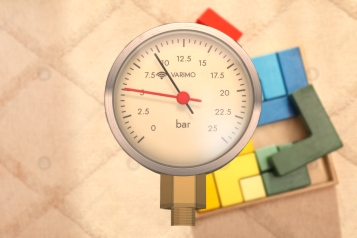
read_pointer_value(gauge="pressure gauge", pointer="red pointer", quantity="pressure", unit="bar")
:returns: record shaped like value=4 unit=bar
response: value=5 unit=bar
